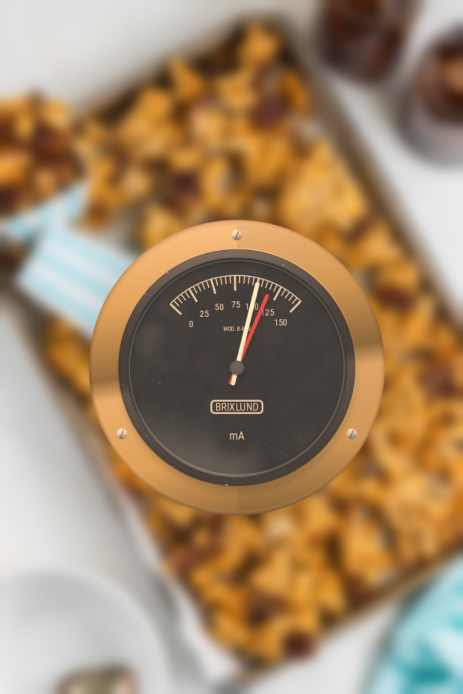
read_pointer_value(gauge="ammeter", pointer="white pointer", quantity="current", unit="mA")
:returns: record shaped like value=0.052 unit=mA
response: value=100 unit=mA
